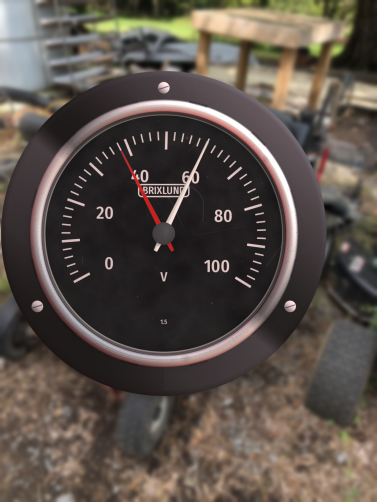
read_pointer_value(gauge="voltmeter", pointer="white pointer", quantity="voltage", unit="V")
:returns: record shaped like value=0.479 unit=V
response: value=60 unit=V
